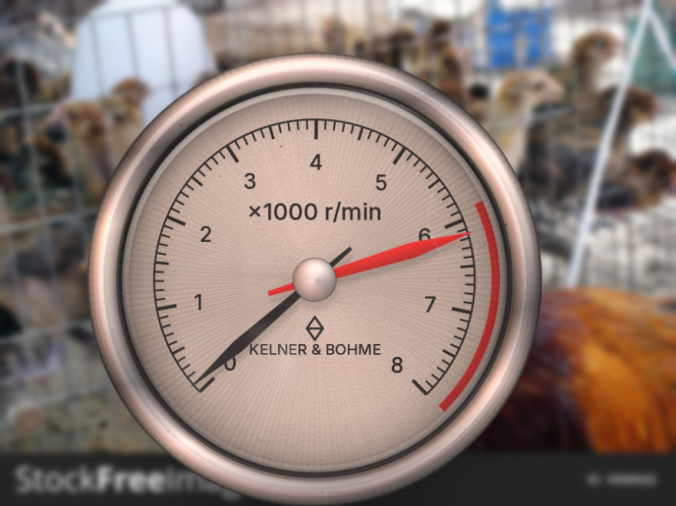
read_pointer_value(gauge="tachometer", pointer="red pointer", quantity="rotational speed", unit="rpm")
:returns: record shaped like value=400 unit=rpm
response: value=6150 unit=rpm
